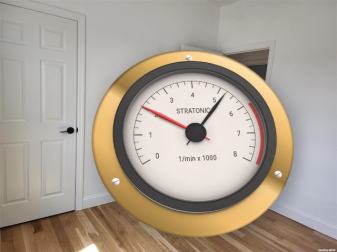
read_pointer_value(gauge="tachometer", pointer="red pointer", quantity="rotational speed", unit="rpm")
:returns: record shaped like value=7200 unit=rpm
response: value=2000 unit=rpm
